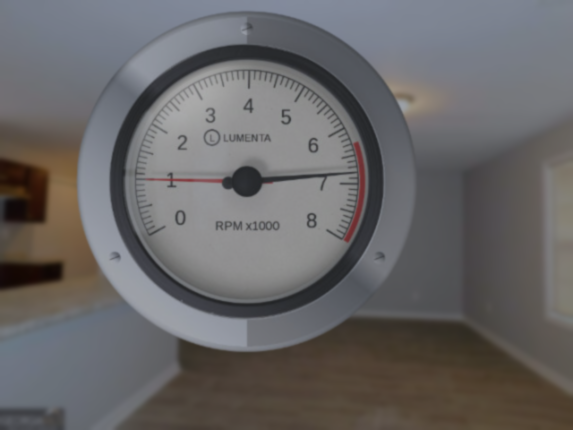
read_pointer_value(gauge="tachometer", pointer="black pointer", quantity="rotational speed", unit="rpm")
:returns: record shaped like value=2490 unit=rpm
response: value=6800 unit=rpm
